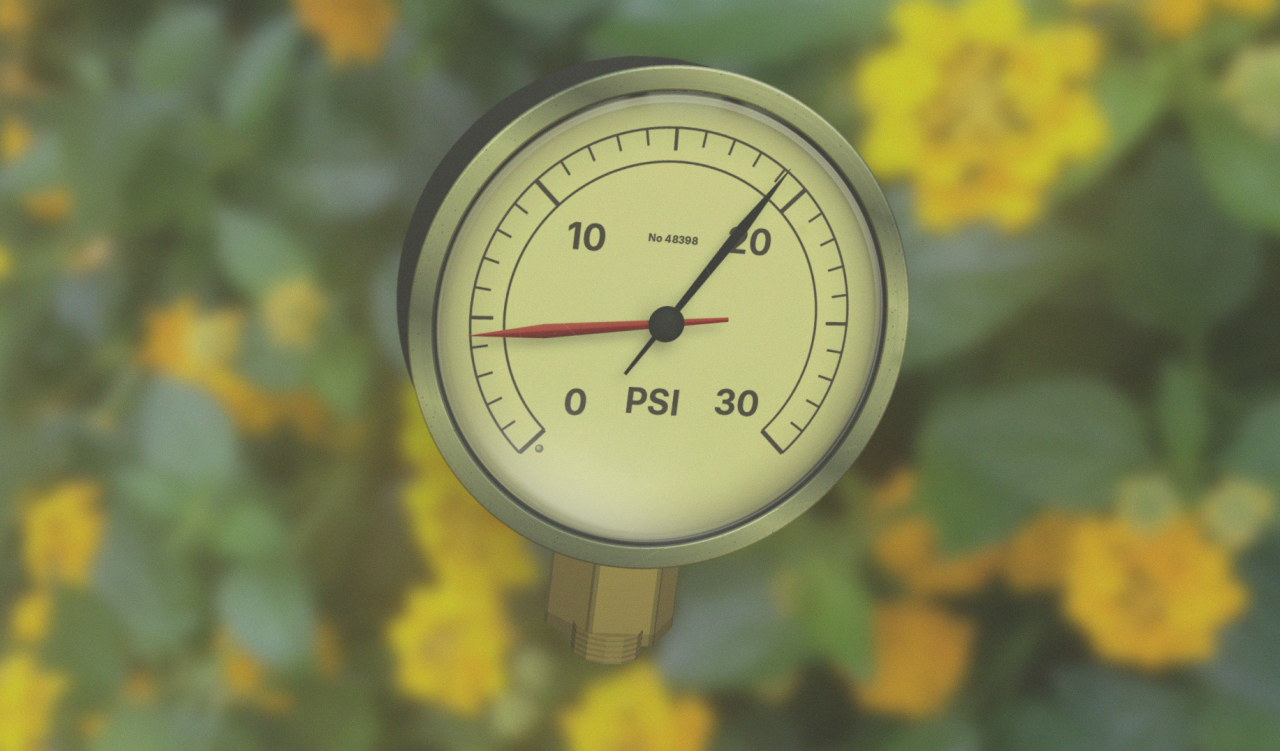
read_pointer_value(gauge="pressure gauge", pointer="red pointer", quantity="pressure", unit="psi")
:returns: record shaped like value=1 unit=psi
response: value=4.5 unit=psi
